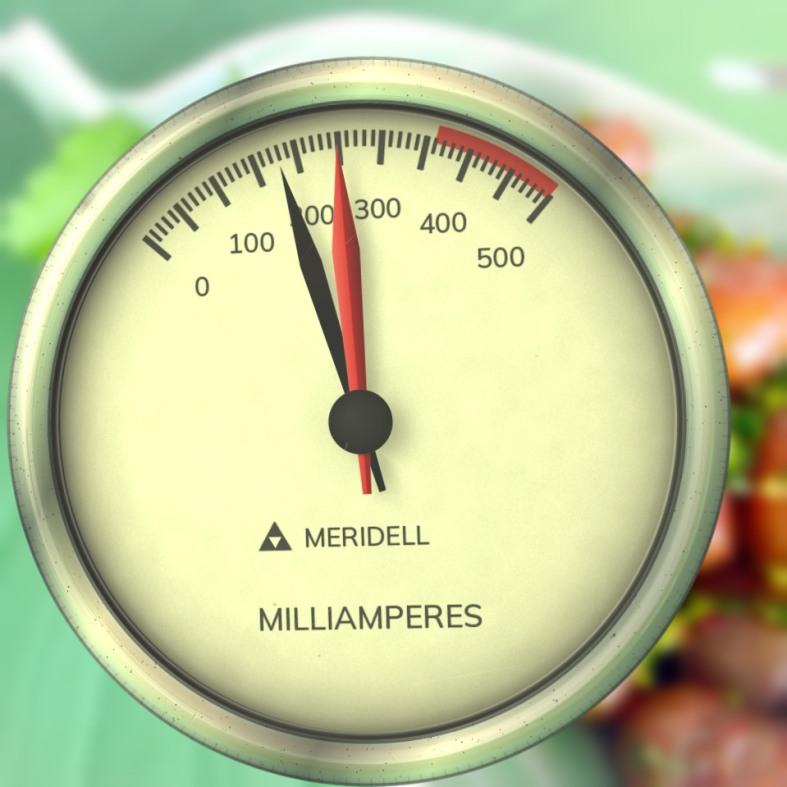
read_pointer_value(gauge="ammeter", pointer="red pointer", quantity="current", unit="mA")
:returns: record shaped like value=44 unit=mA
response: value=250 unit=mA
